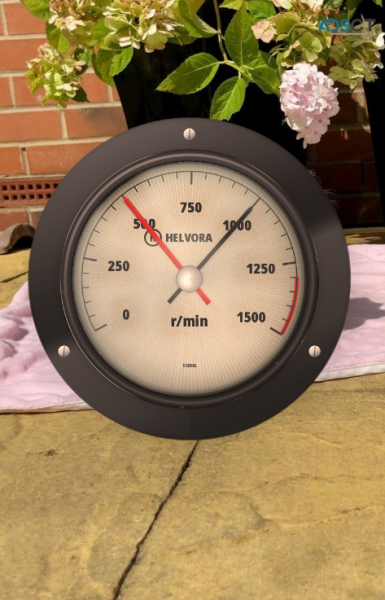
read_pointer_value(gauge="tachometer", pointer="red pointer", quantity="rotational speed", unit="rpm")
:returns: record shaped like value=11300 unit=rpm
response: value=500 unit=rpm
